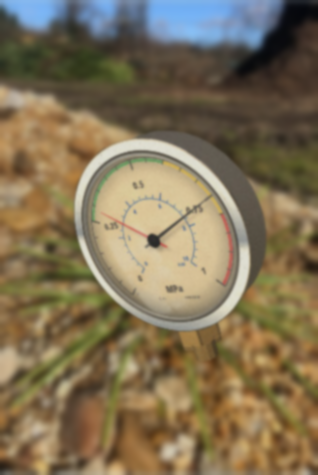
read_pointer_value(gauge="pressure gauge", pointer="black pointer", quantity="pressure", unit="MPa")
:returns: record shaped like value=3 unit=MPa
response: value=0.75 unit=MPa
